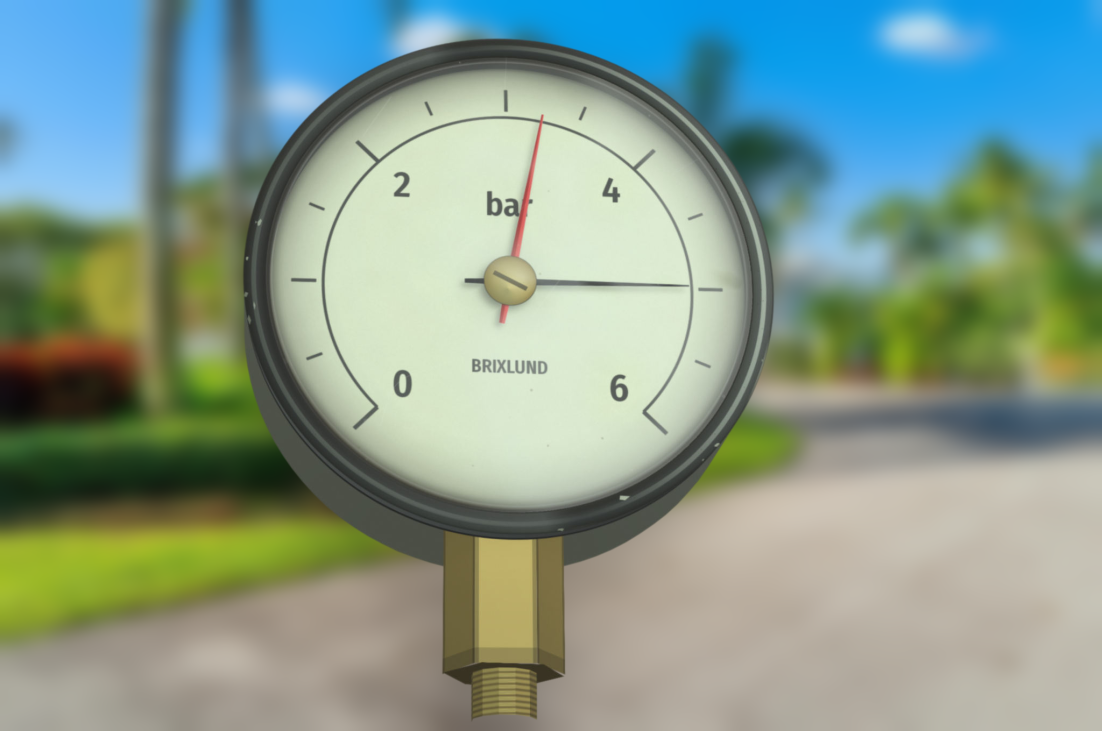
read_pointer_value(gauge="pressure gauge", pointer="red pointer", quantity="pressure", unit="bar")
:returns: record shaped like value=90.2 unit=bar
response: value=3.25 unit=bar
